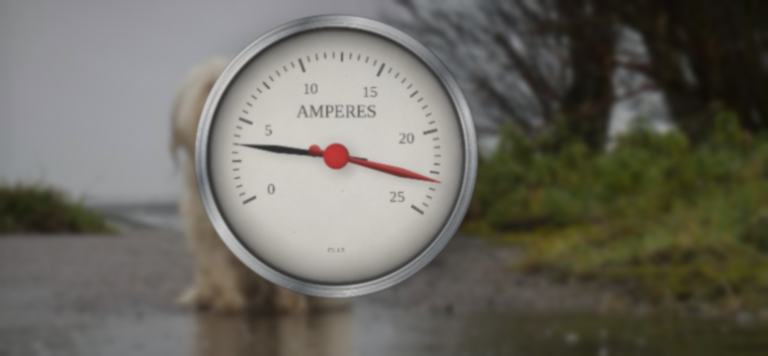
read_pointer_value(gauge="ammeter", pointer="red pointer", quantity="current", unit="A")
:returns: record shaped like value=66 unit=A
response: value=23 unit=A
